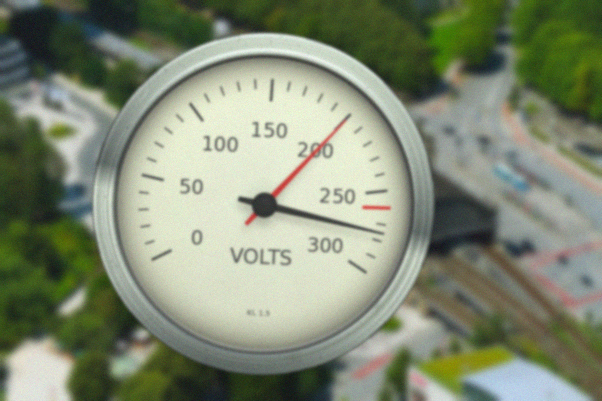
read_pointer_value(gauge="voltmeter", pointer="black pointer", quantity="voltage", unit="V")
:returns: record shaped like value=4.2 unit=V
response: value=275 unit=V
